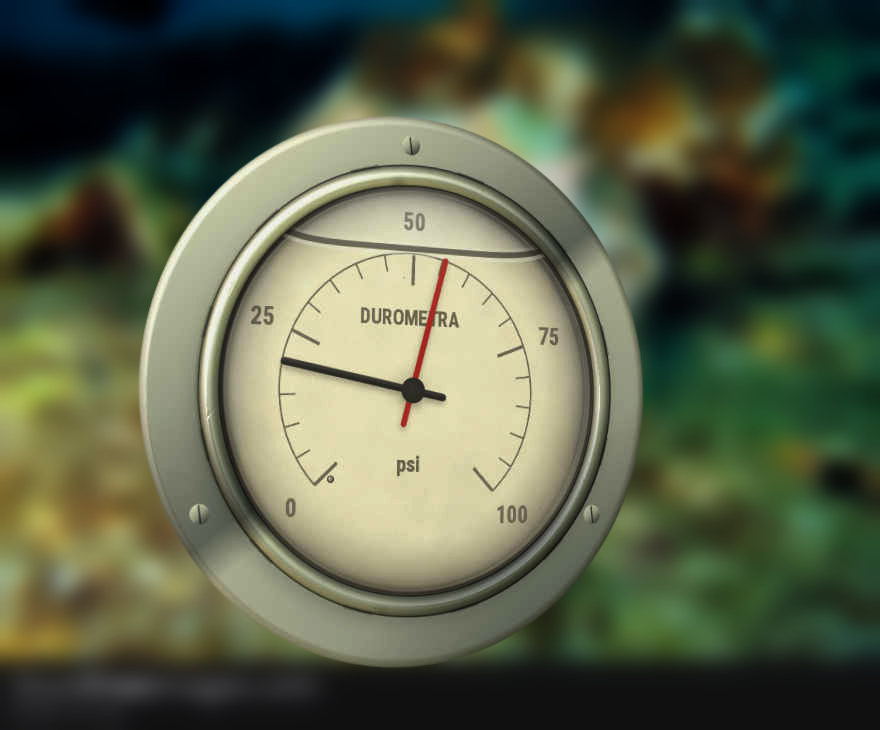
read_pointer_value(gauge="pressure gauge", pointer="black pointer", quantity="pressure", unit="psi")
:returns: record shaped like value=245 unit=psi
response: value=20 unit=psi
